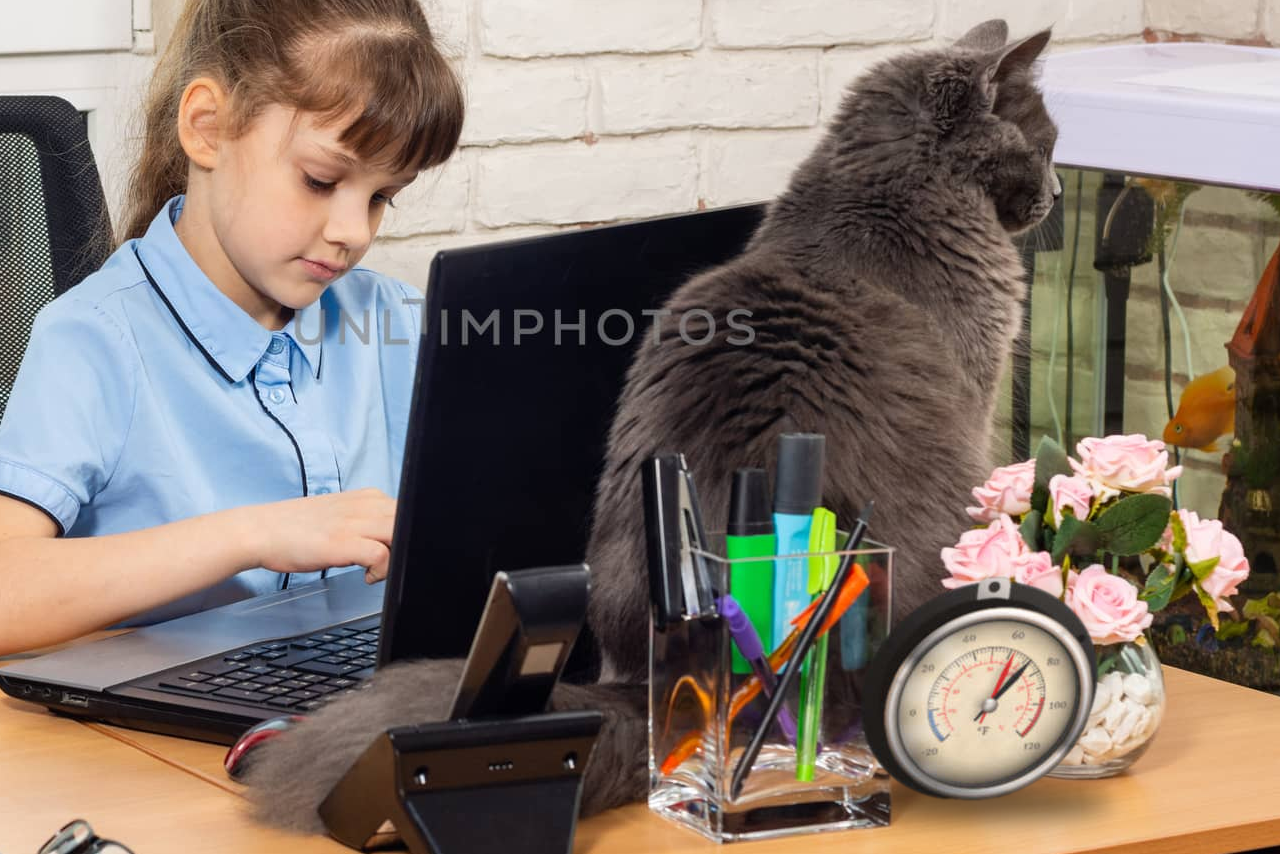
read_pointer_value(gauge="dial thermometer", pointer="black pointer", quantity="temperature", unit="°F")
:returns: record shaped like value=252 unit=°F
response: value=70 unit=°F
